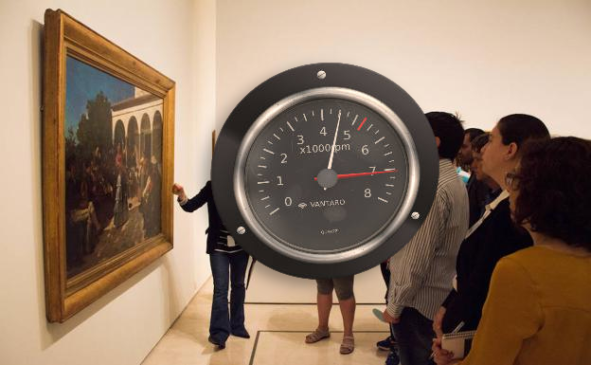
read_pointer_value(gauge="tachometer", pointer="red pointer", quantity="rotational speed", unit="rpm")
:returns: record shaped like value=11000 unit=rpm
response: value=7000 unit=rpm
